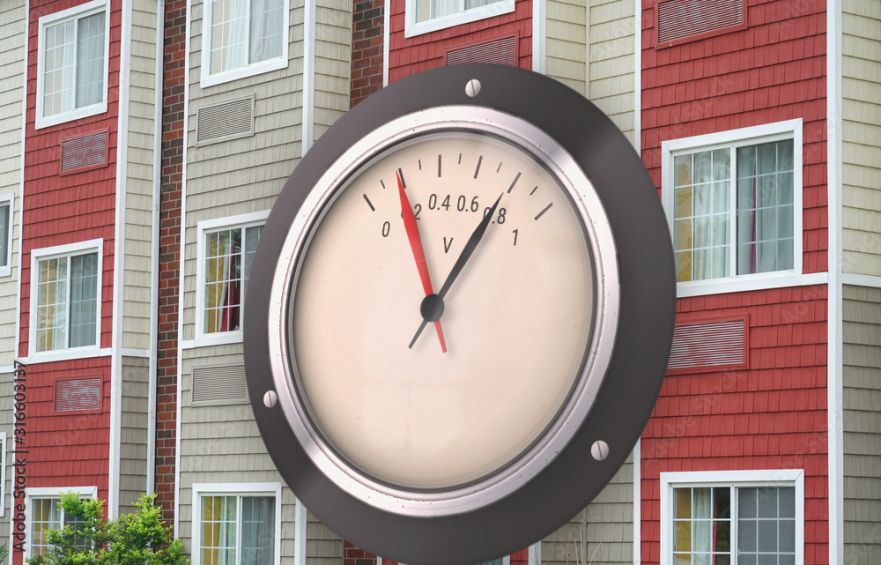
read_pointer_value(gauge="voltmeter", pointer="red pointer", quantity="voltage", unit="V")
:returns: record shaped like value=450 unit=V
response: value=0.2 unit=V
